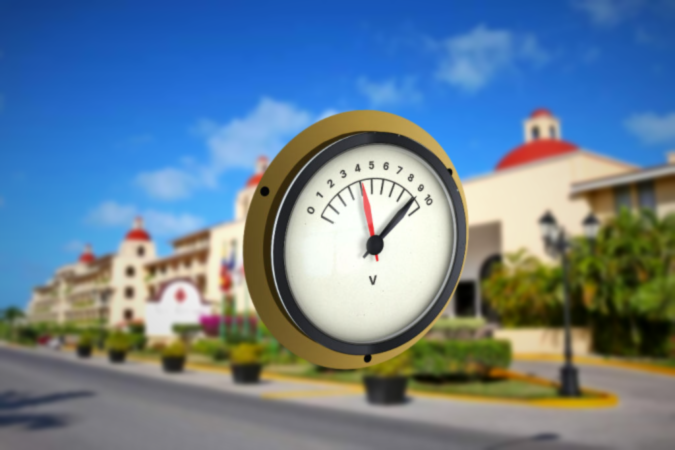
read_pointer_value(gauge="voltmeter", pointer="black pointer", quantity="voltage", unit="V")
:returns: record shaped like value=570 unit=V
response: value=9 unit=V
